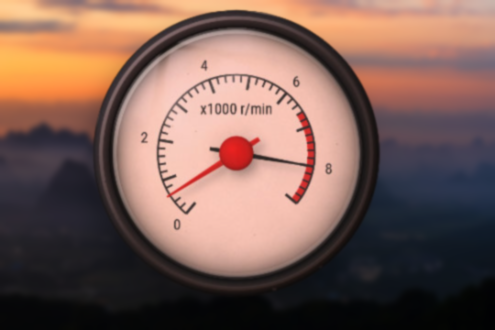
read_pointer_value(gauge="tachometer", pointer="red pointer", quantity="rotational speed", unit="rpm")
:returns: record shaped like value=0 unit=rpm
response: value=600 unit=rpm
